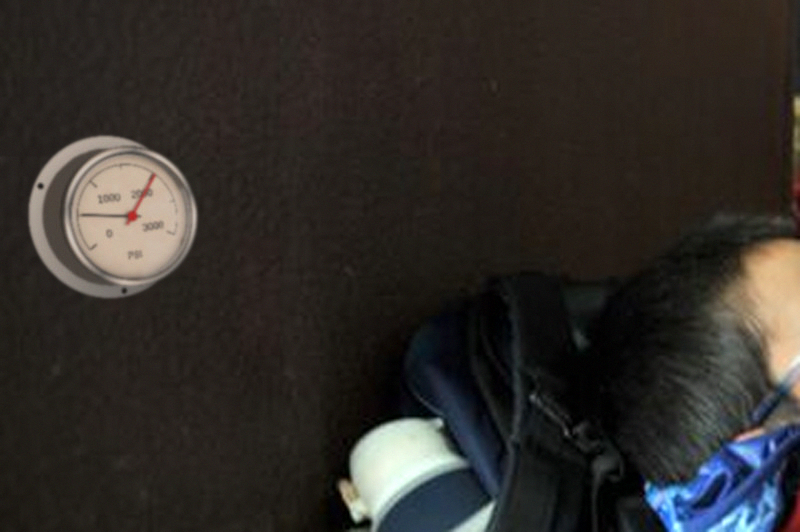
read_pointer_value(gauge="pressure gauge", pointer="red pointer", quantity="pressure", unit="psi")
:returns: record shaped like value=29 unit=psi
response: value=2000 unit=psi
